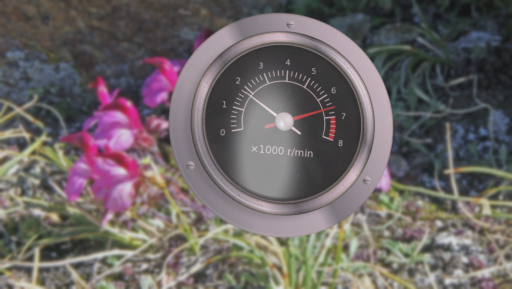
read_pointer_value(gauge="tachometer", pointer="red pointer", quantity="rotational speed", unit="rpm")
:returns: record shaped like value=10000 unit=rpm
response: value=6600 unit=rpm
